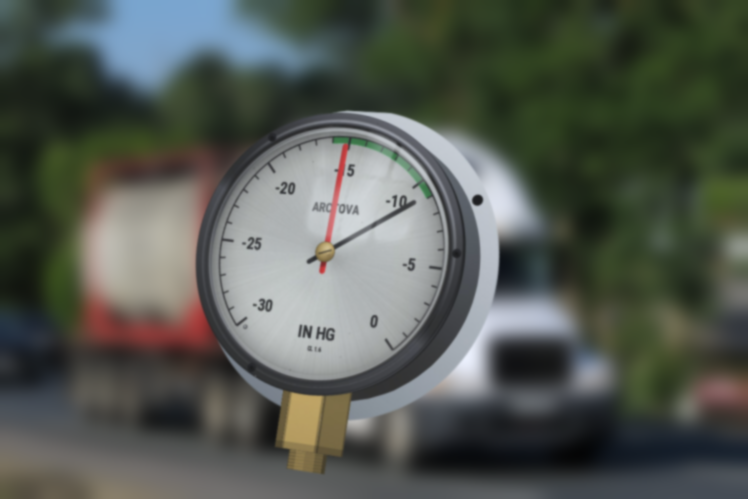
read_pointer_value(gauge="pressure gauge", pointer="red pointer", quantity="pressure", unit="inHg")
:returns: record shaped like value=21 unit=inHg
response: value=-15 unit=inHg
